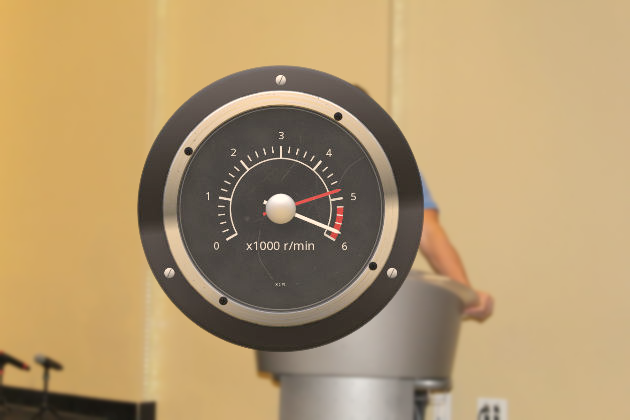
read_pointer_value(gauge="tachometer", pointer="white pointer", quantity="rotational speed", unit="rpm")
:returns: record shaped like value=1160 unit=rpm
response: value=5800 unit=rpm
